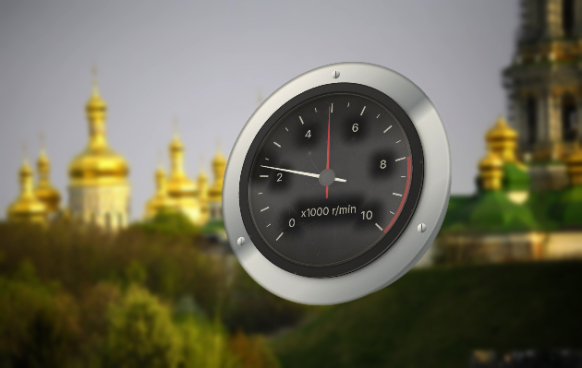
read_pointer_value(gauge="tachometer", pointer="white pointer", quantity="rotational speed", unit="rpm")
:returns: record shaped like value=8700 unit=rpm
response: value=2250 unit=rpm
